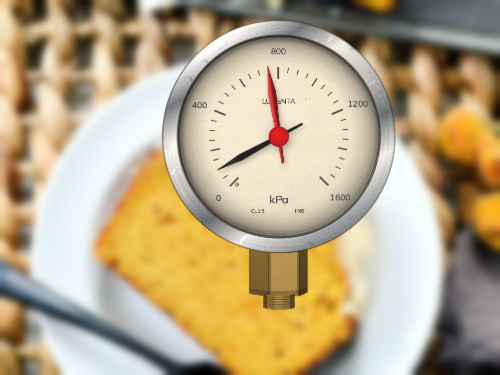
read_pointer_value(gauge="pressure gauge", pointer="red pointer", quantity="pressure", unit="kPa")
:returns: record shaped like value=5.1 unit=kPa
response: value=750 unit=kPa
